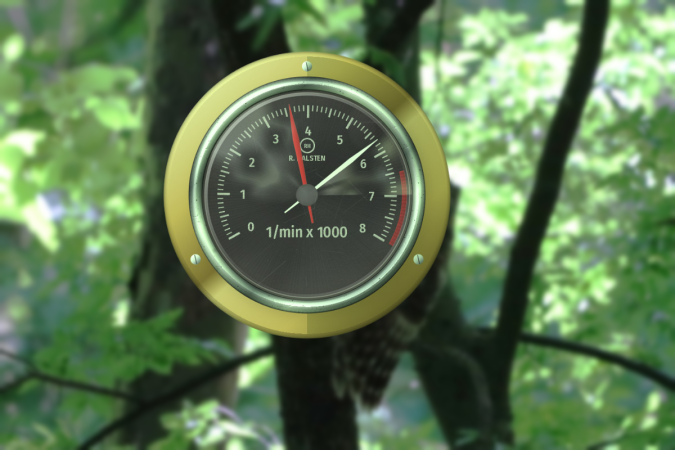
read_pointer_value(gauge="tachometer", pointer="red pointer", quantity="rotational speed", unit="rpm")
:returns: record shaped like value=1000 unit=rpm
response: value=3600 unit=rpm
